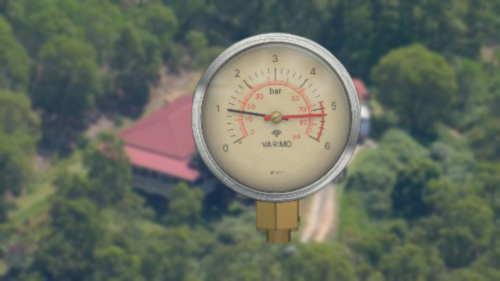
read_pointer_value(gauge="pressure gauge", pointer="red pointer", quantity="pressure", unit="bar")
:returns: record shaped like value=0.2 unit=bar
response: value=5.2 unit=bar
